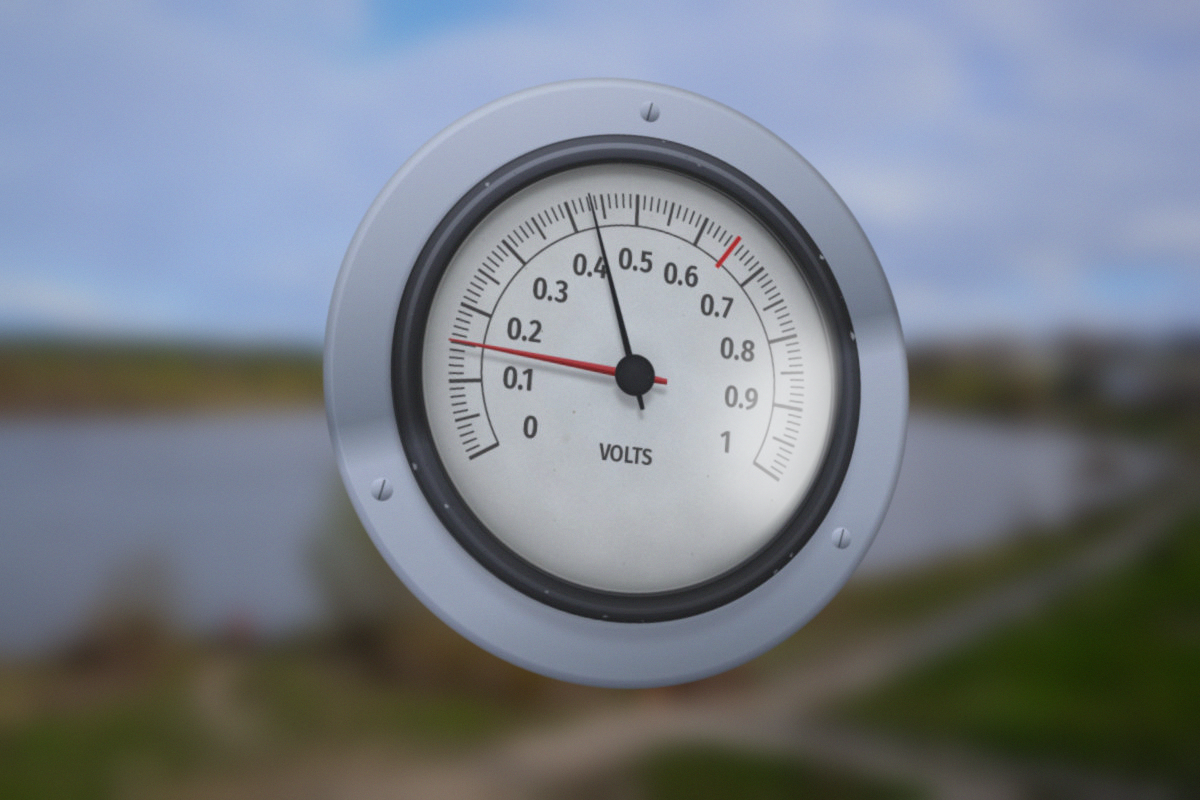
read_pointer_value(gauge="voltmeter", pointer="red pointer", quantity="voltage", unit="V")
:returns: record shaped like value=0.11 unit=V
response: value=0.15 unit=V
